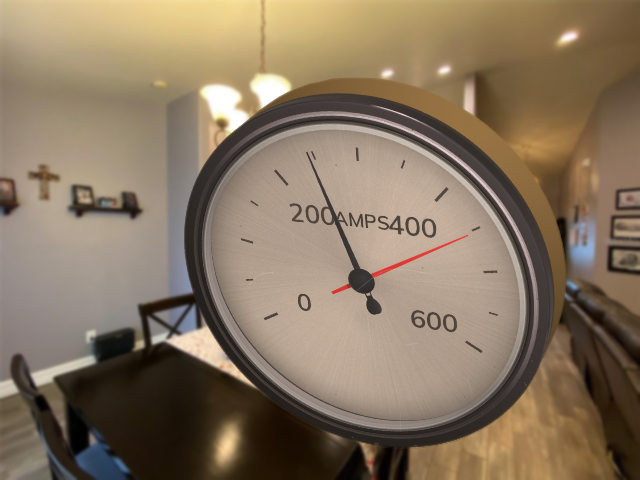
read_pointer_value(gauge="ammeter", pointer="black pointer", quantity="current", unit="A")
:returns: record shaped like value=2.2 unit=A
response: value=250 unit=A
